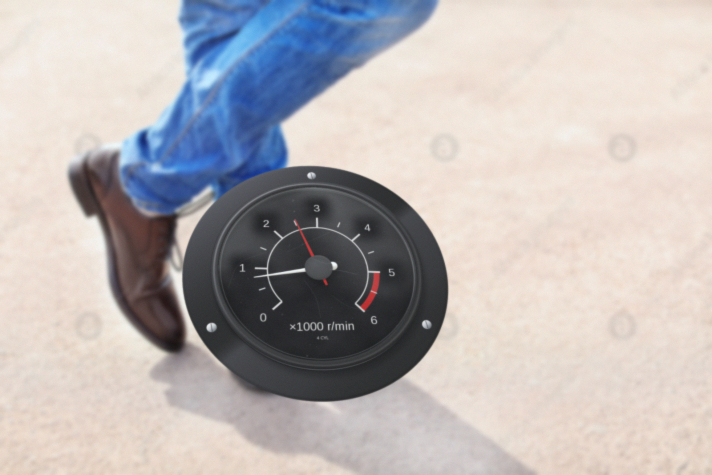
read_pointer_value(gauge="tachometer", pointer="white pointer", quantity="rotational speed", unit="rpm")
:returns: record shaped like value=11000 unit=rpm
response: value=750 unit=rpm
